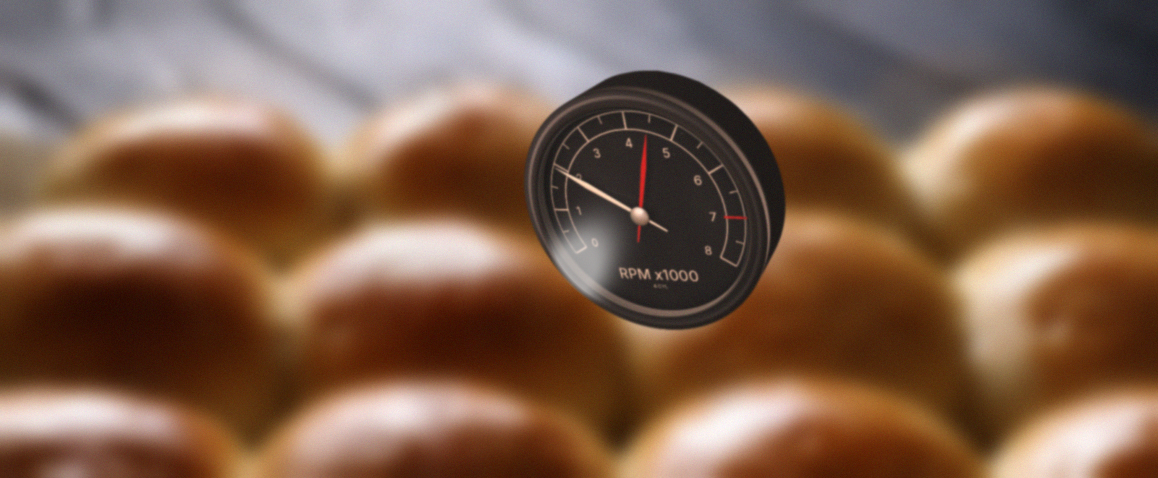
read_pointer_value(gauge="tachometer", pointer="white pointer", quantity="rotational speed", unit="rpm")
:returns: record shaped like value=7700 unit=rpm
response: value=2000 unit=rpm
